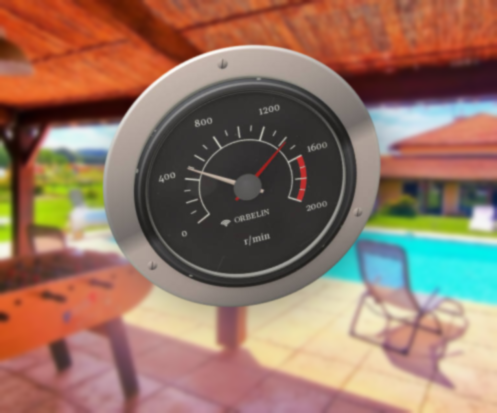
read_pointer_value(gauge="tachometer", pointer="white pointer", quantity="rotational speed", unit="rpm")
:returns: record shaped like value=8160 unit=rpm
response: value=500 unit=rpm
